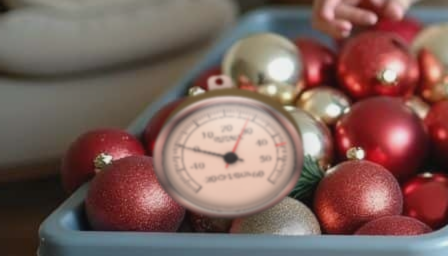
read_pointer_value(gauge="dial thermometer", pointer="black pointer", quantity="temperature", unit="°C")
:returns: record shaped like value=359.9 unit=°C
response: value=0 unit=°C
